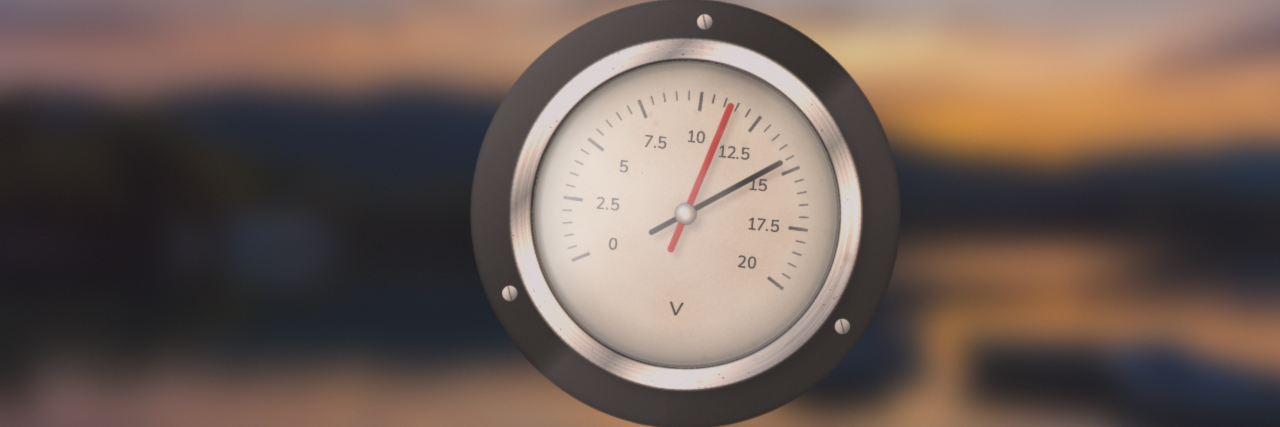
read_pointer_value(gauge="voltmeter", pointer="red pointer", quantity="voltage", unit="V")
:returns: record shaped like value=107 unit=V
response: value=11.25 unit=V
